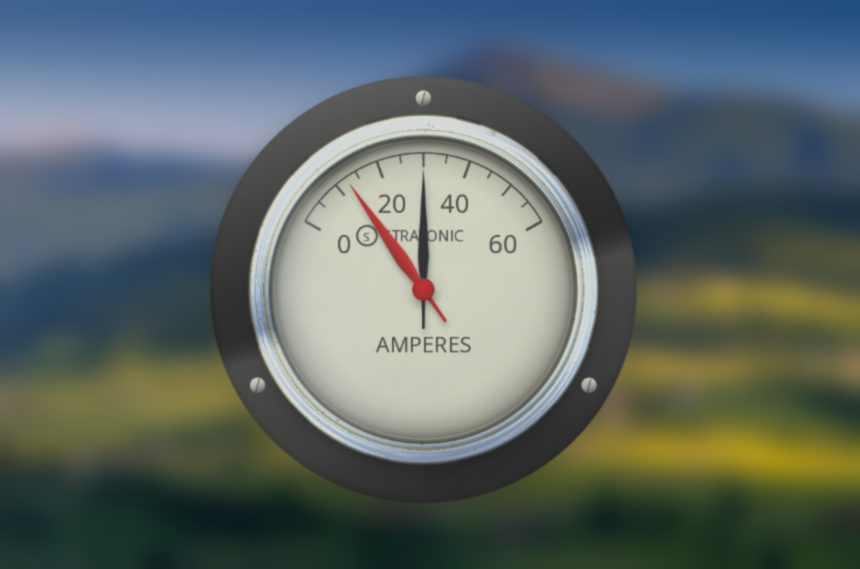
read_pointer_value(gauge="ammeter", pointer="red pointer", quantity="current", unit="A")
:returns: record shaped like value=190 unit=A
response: value=12.5 unit=A
